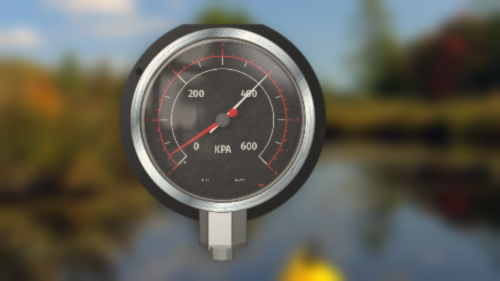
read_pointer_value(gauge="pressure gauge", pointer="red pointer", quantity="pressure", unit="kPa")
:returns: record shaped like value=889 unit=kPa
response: value=25 unit=kPa
